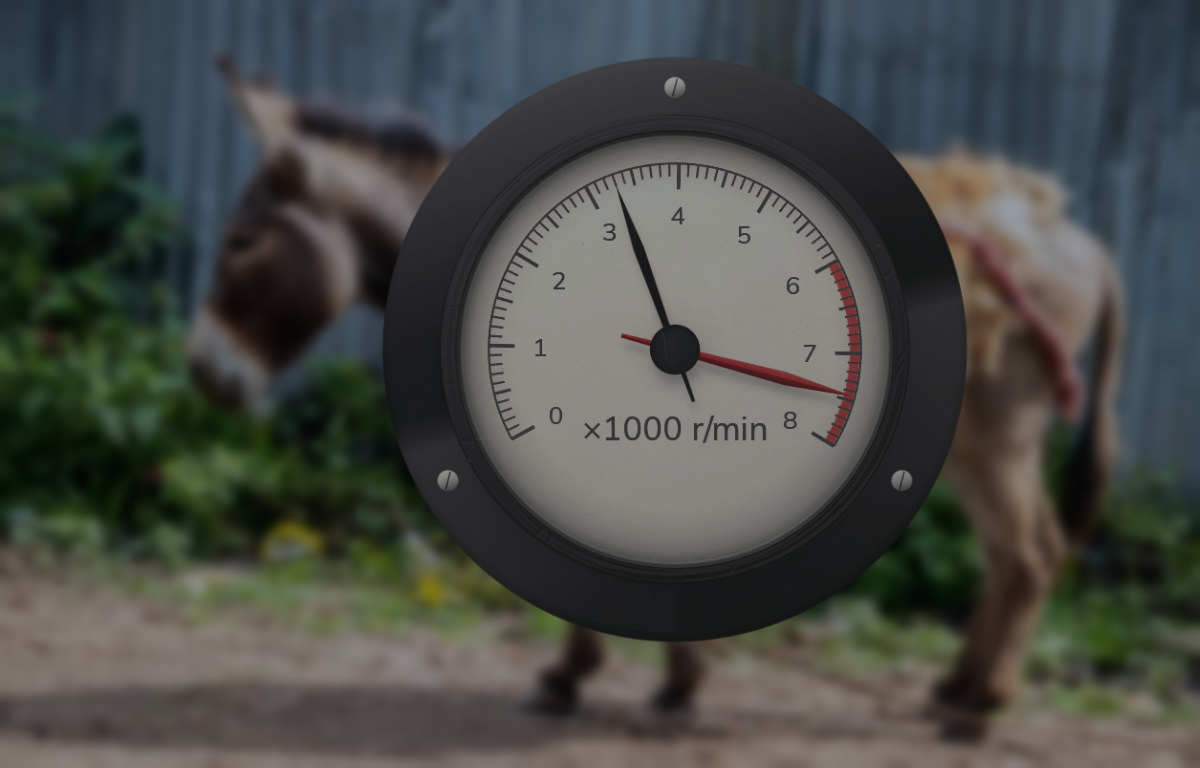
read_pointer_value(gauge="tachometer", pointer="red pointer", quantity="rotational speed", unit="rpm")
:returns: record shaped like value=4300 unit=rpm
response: value=7450 unit=rpm
